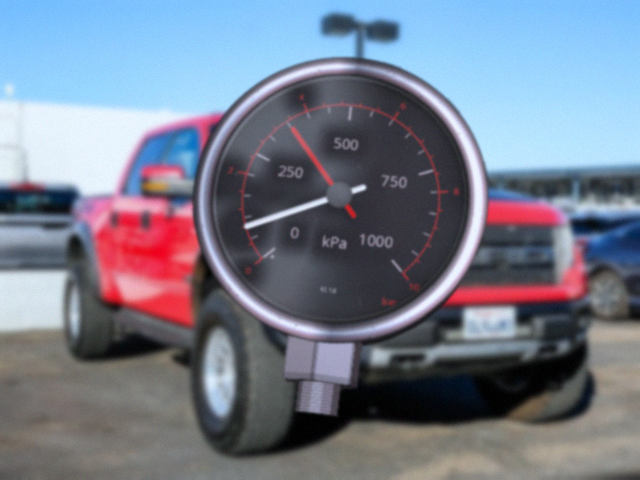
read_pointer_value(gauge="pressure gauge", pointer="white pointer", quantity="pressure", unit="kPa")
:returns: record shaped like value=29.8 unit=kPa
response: value=75 unit=kPa
